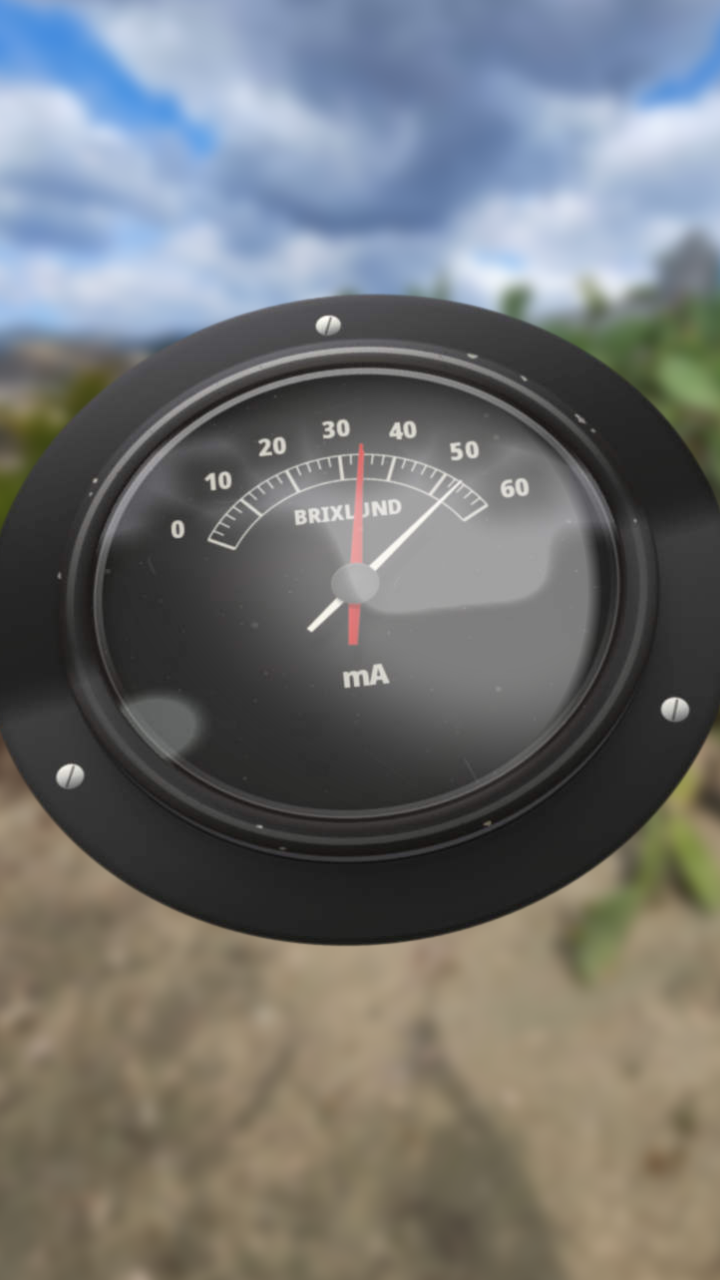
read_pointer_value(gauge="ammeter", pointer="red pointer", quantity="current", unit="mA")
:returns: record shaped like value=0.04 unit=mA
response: value=34 unit=mA
